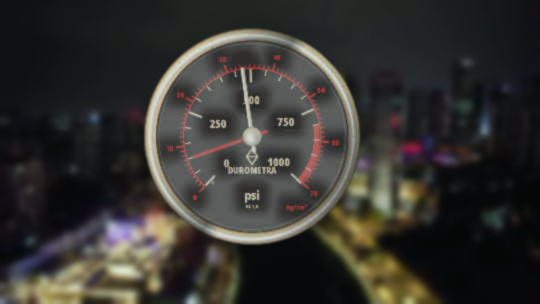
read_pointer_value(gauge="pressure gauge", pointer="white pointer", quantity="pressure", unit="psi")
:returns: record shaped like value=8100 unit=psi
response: value=475 unit=psi
